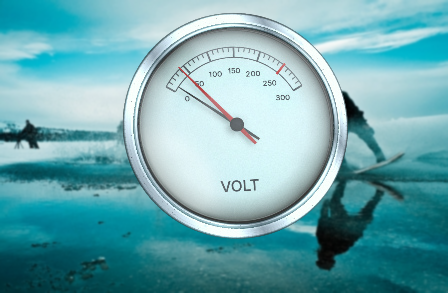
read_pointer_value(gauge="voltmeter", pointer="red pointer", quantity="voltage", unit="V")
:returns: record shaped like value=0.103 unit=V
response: value=40 unit=V
